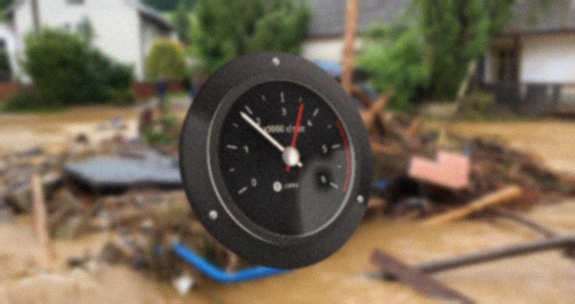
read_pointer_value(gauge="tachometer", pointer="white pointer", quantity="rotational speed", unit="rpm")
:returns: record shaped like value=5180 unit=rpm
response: value=1750 unit=rpm
